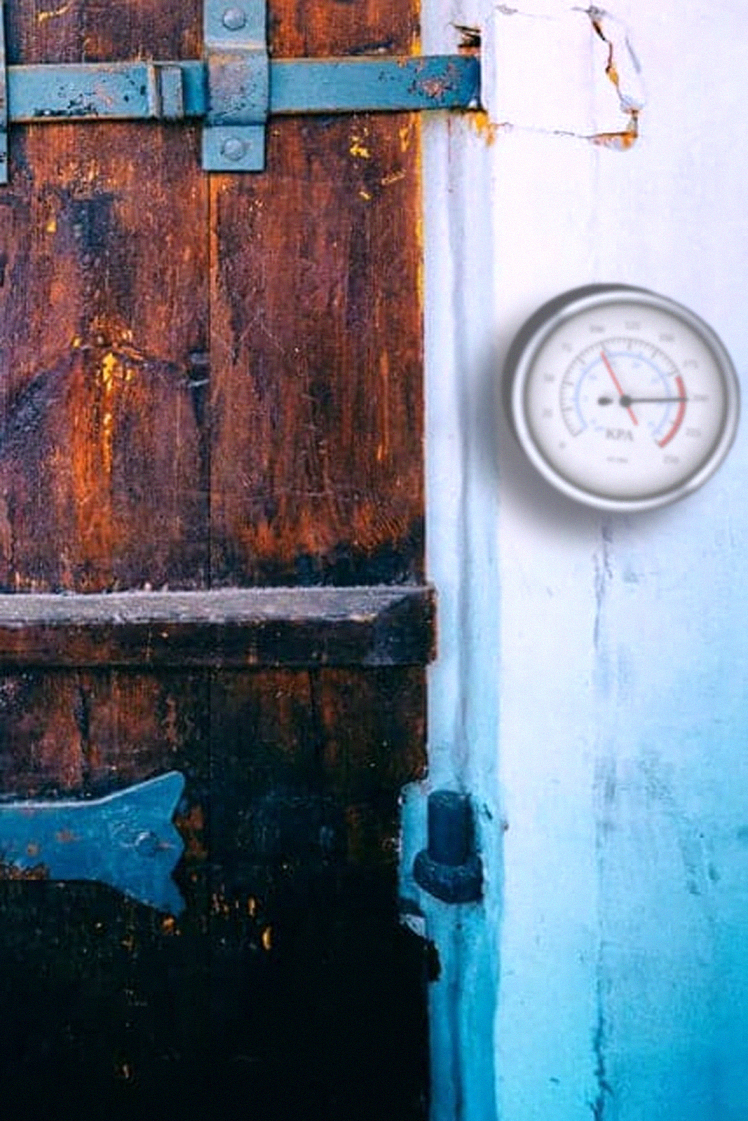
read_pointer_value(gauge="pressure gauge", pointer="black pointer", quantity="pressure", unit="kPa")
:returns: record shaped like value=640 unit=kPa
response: value=200 unit=kPa
